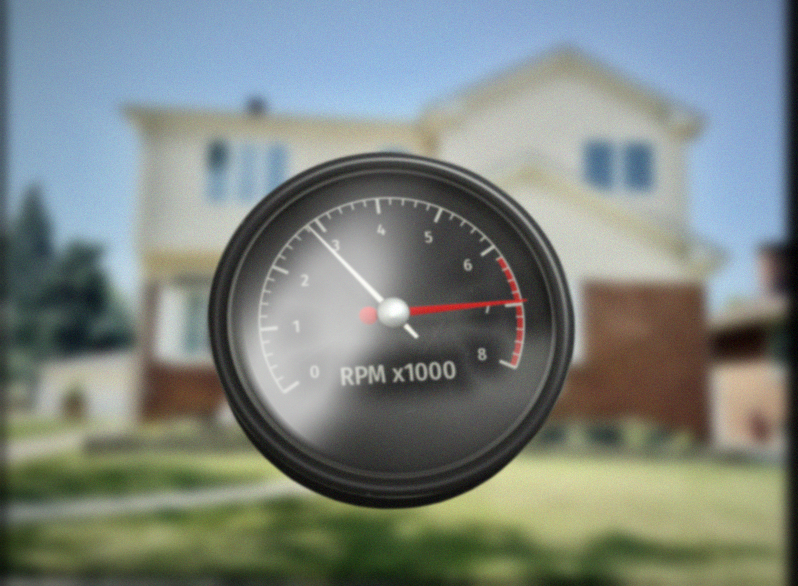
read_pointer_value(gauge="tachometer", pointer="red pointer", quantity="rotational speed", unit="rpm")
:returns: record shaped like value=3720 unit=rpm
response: value=7000 unit=rpm
